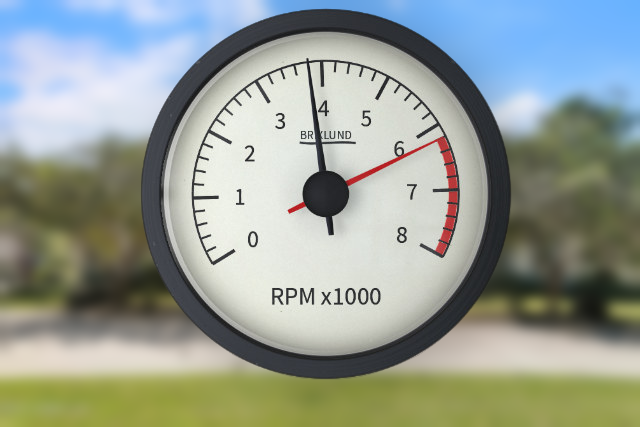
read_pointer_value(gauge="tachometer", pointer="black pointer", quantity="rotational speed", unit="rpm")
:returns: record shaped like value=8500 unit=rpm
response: value=3800 unit=rpm
